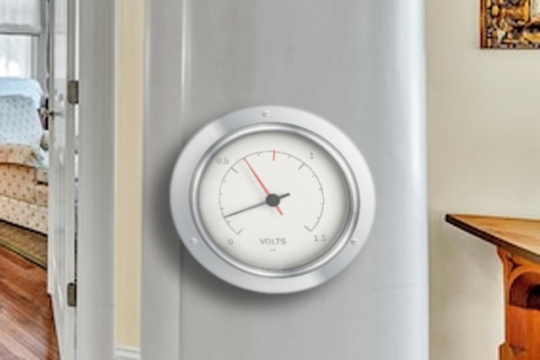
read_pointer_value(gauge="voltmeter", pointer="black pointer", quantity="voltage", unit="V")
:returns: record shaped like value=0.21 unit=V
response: value=0.15 unit=V
